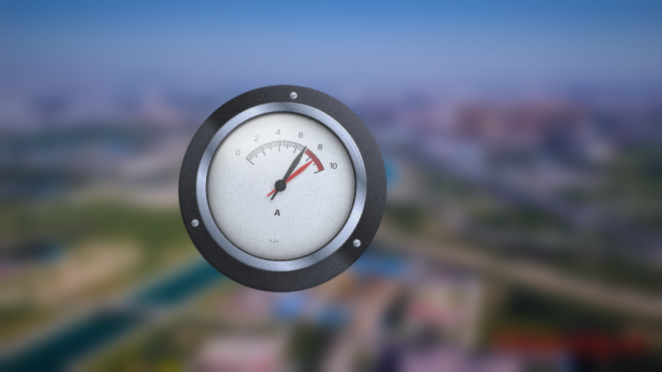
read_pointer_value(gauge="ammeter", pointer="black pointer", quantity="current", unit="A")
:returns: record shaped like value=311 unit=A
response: value=7 unit=A
